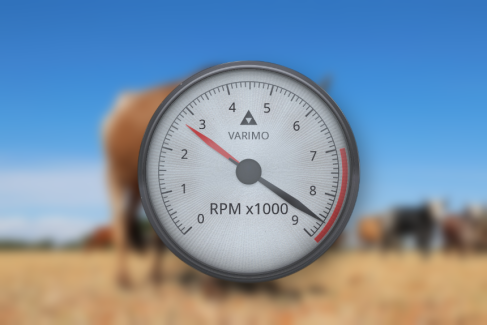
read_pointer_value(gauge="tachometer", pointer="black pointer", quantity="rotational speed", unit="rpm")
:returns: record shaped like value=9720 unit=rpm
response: value=8600 unit=rpm
